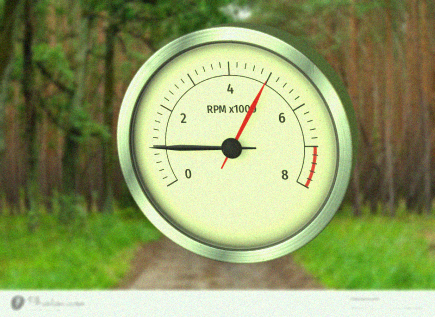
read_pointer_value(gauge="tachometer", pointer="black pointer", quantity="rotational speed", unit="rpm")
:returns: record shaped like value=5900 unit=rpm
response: value=1000 unit=rpm
